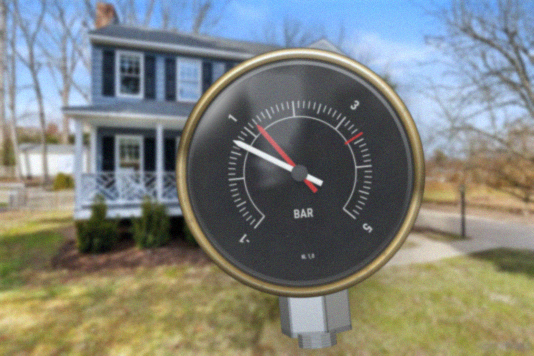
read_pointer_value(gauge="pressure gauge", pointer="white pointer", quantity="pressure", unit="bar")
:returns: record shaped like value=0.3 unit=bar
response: value=0.7 unit=bar
